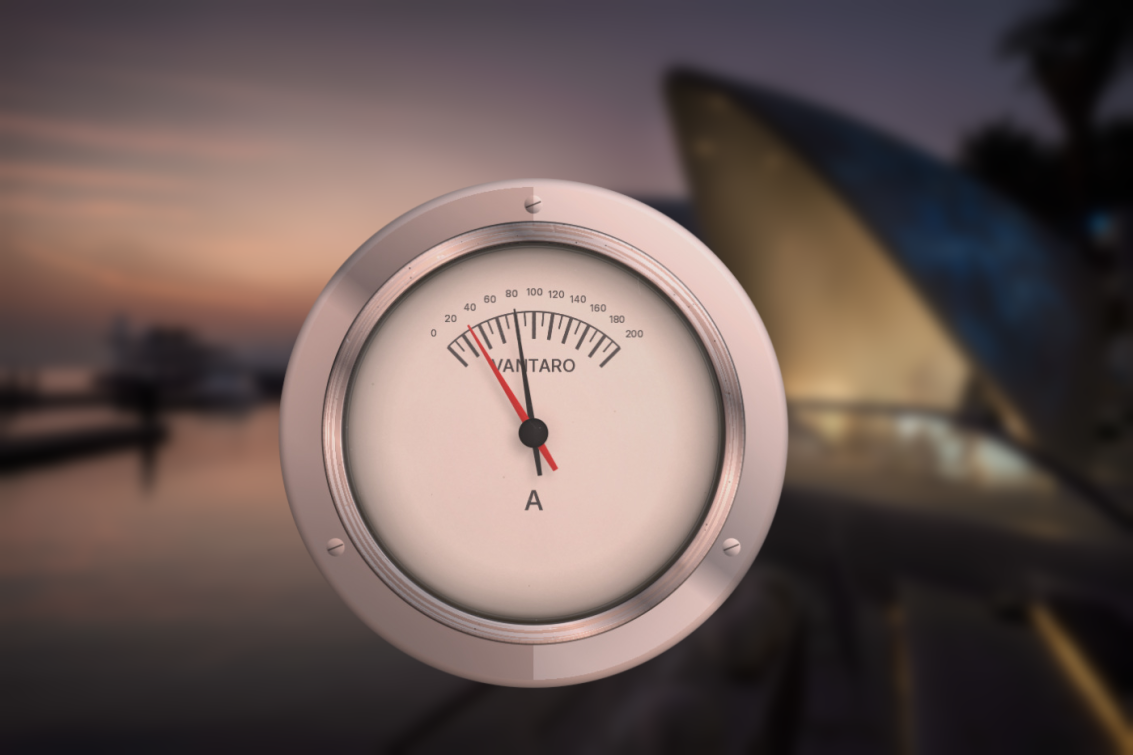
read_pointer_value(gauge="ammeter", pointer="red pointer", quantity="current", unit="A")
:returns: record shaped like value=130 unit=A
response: value=30 unit=A
